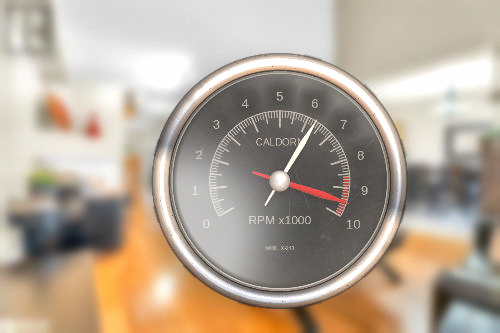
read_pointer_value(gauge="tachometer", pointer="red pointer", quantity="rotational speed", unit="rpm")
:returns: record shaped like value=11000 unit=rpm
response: value=9500 unit=rpm
